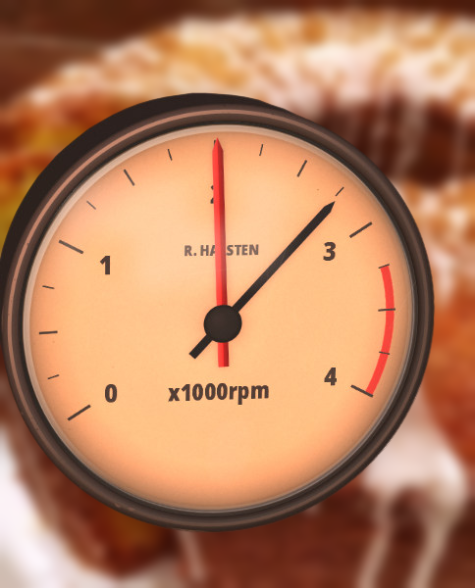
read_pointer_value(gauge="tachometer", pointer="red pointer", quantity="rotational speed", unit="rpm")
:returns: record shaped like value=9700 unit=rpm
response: value=2000 unit=rpm
